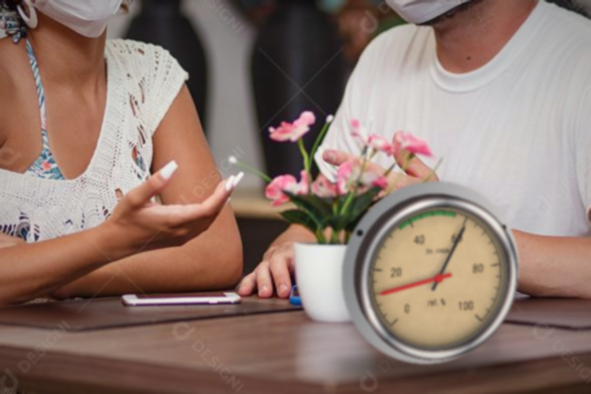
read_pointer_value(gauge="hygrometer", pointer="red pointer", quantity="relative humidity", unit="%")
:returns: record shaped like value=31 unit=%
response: value=12 unit=%
